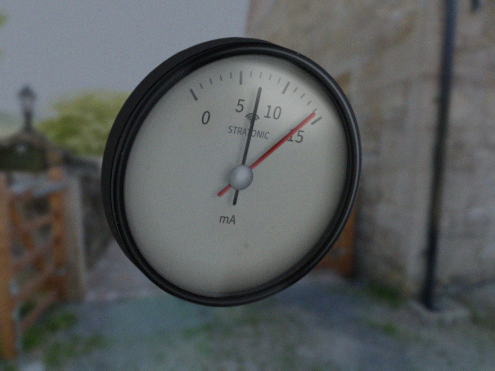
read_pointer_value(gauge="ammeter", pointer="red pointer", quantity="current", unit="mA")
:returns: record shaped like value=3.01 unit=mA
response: value=14 unit=mA
